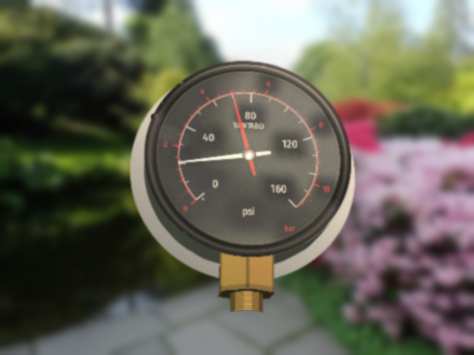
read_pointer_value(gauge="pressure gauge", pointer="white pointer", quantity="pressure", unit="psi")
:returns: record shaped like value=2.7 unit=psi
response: value=20 unit=psi
